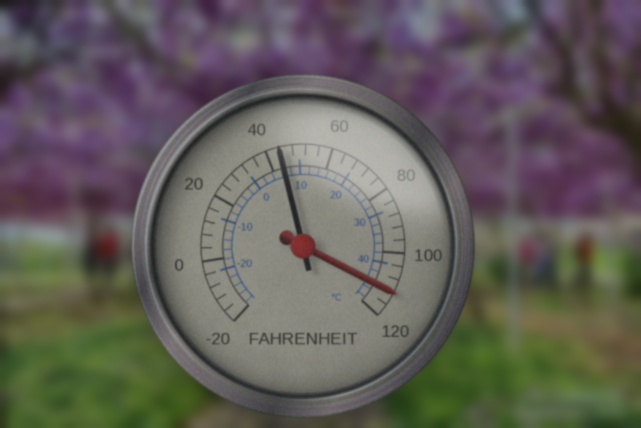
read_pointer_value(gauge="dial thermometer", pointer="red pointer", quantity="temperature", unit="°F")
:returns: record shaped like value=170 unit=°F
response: value=112 unit=°F
